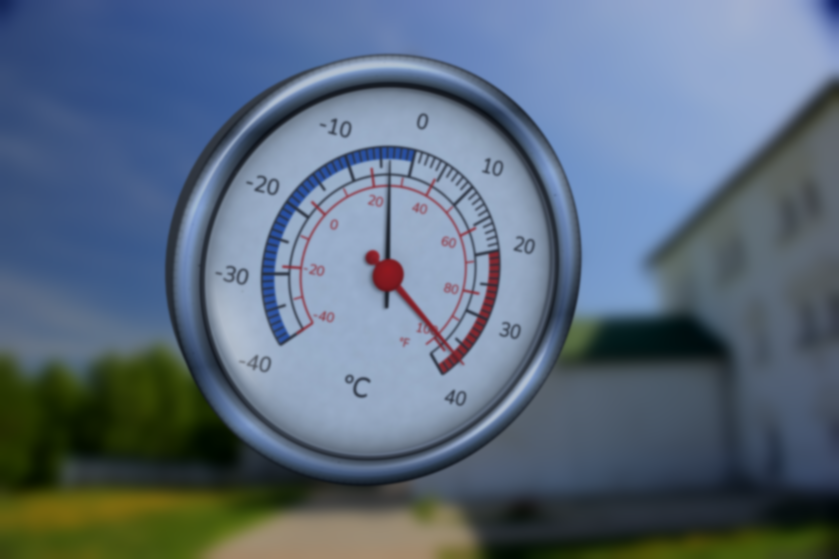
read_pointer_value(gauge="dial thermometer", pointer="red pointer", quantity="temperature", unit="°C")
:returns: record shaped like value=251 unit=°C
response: value=37 unit=°C
